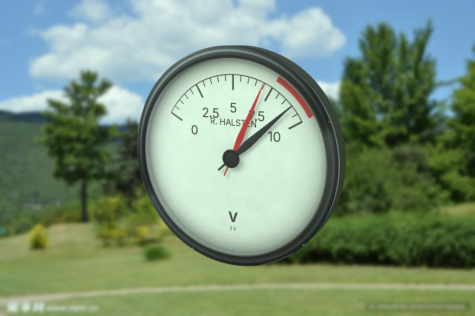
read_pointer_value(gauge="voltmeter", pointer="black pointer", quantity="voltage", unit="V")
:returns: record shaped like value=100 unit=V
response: value=9 unit=V
